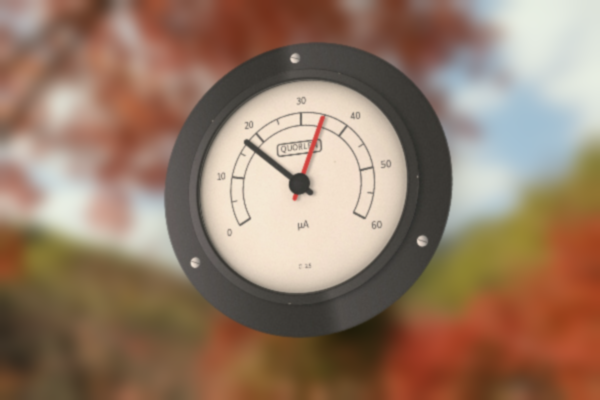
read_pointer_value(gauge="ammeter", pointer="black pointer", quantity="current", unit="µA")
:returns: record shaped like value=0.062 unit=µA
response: value=17.5 unit=µA
